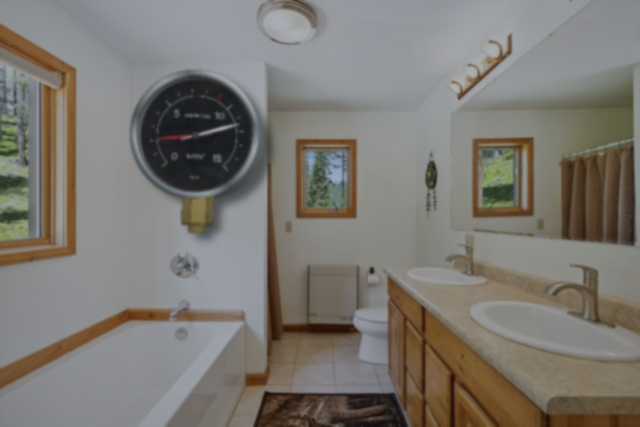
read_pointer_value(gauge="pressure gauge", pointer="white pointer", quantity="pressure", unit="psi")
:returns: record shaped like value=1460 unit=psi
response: value=11.5 unit=psi
